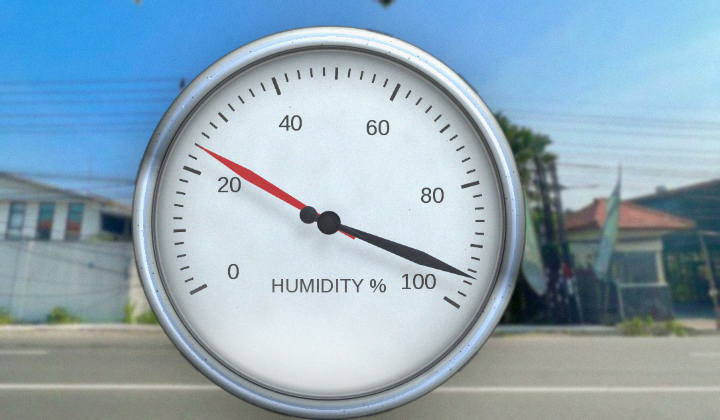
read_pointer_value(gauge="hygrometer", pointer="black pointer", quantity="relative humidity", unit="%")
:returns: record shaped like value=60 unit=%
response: value=95 unit=%
